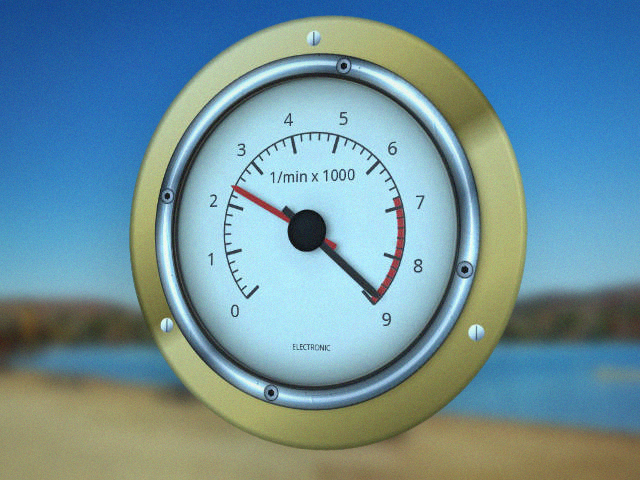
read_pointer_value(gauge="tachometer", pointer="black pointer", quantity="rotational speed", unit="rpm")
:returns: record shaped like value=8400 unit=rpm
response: value=8800 unit=rpm
